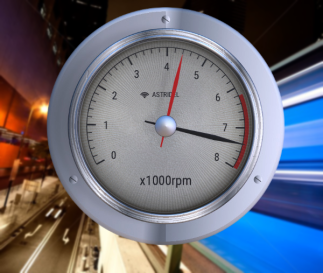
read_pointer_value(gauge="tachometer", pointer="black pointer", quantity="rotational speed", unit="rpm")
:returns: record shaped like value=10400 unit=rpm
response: value=7400 unit=rpm
